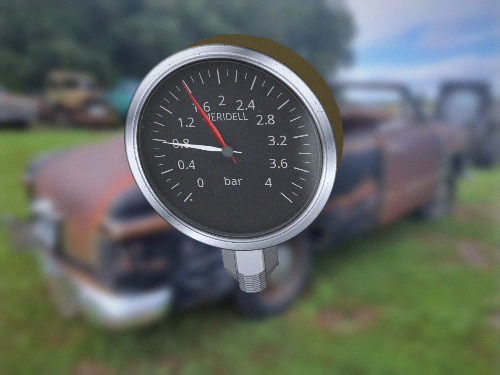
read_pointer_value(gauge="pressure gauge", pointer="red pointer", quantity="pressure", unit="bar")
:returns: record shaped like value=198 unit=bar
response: value=1.6 unit=bar
